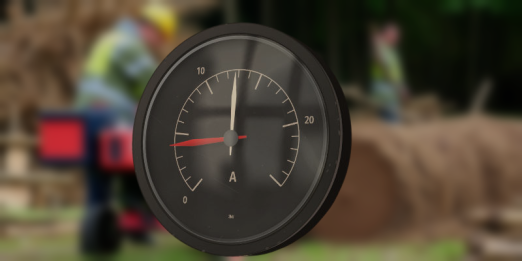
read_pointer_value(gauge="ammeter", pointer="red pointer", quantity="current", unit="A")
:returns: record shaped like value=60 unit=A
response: value=4 unit=A
